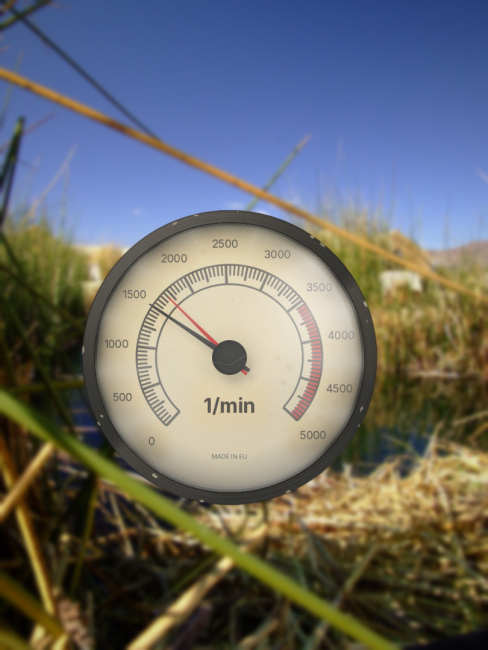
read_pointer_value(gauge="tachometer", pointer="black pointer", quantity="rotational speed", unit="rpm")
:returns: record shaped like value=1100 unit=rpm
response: value=1500 unit=rpm
